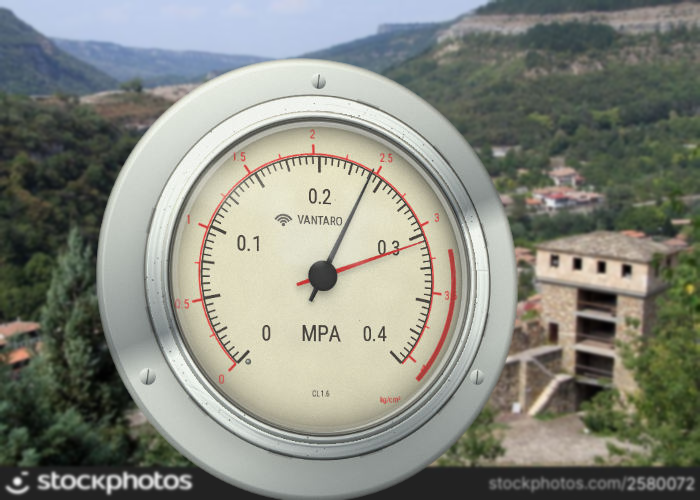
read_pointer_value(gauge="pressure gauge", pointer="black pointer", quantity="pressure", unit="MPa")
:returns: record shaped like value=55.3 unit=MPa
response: value=0.24 unit=MPa
